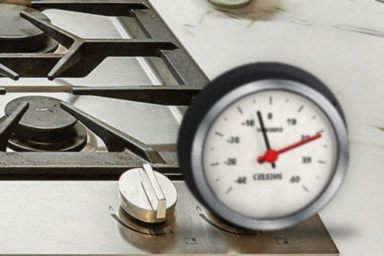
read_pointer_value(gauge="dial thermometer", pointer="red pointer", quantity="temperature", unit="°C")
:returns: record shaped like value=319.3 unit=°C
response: value=20 unit=°C
